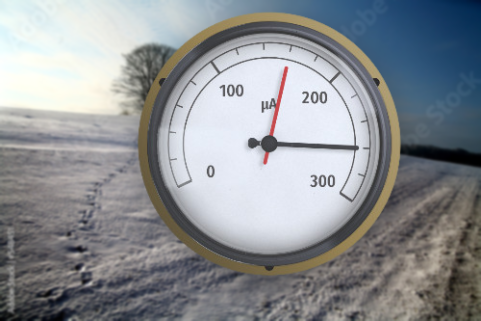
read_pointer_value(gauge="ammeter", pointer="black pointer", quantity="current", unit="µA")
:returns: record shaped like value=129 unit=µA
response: value=260 unit=µA
